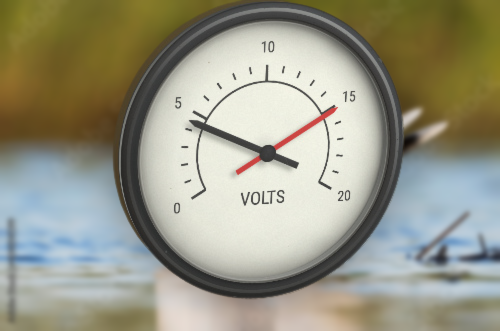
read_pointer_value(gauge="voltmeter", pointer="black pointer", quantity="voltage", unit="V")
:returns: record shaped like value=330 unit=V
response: value=4.5 unit=V
